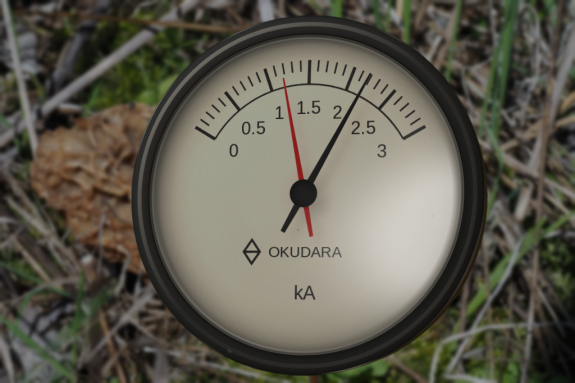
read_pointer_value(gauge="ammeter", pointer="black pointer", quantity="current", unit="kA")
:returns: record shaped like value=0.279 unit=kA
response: value=2.2 unit=kA
